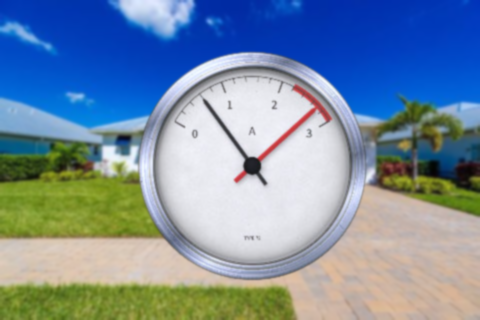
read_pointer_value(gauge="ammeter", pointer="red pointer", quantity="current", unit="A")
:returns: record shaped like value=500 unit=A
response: value=2.7 unit=A
